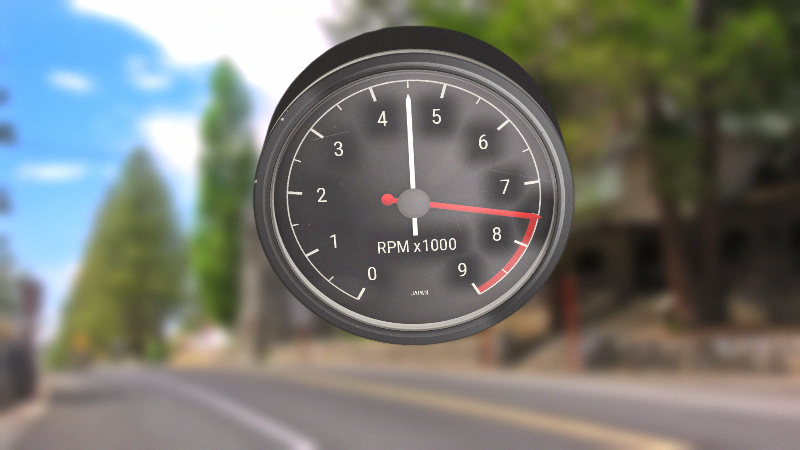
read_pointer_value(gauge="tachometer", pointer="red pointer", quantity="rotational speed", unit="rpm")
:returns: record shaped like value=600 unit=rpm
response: value=7500 unit=rpm
